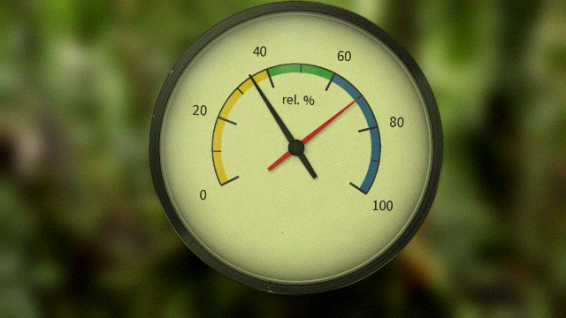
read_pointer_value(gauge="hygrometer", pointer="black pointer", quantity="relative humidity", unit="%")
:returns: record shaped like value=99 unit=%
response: value=35 unit=%
